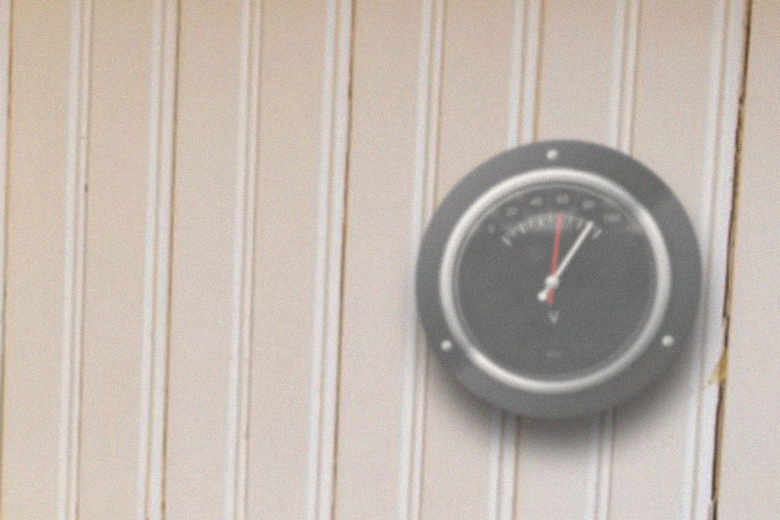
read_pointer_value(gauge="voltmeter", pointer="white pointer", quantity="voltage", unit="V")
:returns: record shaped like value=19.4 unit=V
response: value=90 unit=V
